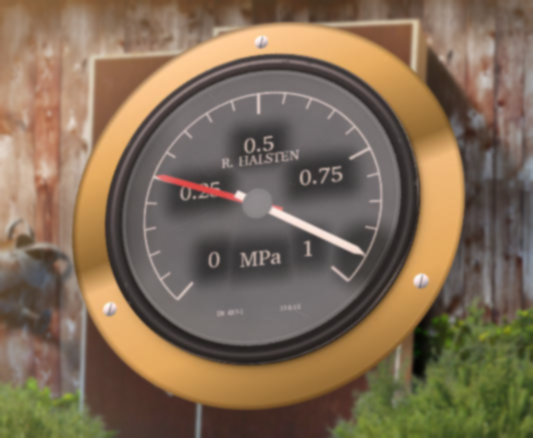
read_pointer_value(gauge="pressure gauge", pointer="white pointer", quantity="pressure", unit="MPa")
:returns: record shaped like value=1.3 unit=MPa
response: value=0.95 unit=MPa
